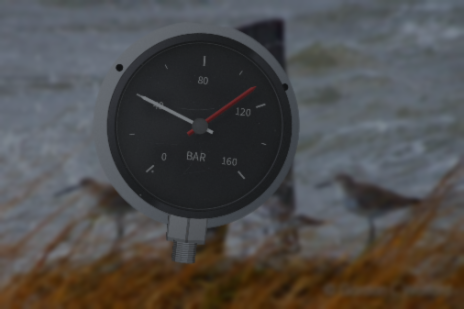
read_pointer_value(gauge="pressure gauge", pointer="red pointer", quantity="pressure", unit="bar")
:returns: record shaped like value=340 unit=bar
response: value=110 unit=bar
